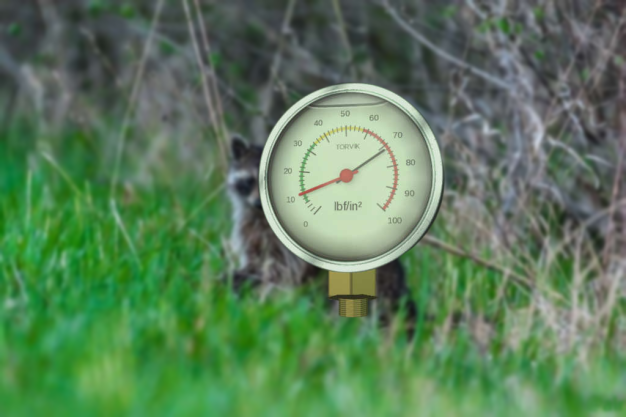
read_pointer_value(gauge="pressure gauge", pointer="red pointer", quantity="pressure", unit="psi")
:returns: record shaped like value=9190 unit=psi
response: value=10 unit=psi
